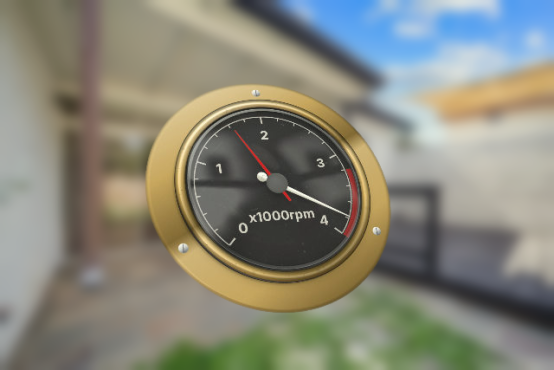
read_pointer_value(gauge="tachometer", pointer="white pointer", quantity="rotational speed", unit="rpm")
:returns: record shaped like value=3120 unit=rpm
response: value=3800 unit=rpm
